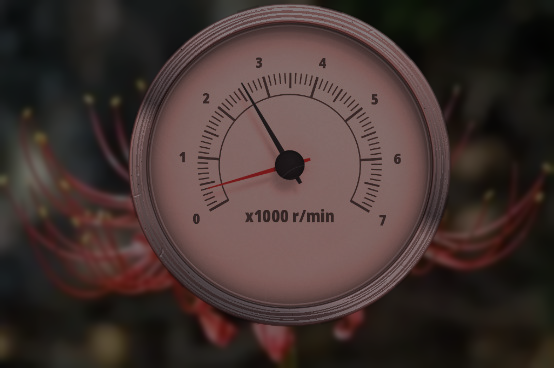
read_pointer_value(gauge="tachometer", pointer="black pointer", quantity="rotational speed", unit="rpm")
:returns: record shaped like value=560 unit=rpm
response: value=2600 unit=rpm
